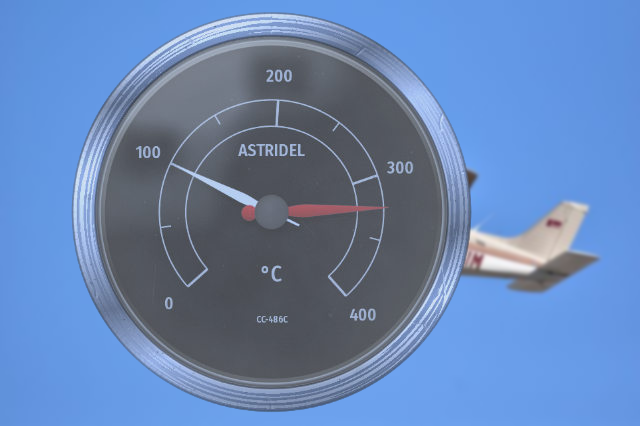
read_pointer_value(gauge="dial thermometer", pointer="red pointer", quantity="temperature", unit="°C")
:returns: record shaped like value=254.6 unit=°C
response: value=325 unit=°C
